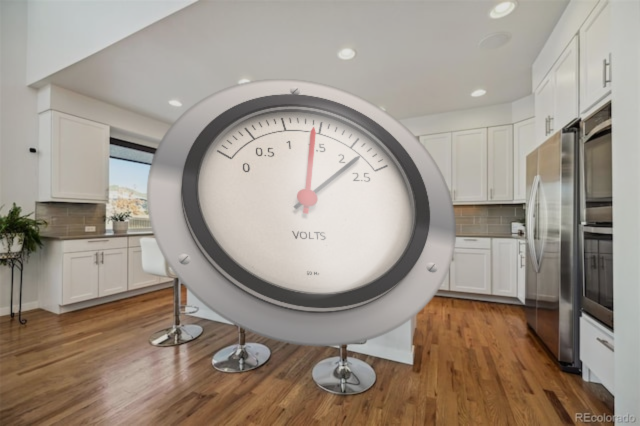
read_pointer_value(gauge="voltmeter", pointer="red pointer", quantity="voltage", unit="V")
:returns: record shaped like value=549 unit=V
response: value=1.4 unit=V
